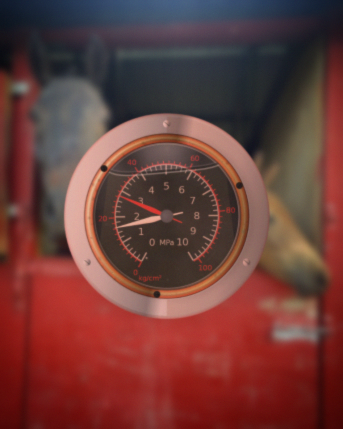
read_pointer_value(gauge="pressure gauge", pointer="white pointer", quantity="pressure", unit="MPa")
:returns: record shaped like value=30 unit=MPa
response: value=1.6 unit=MPa
